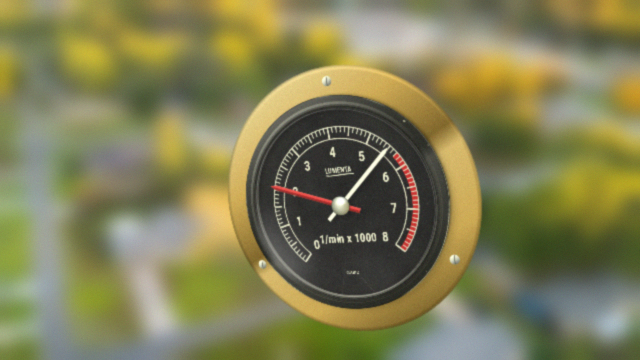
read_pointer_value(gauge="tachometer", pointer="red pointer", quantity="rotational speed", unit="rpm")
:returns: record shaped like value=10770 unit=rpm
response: value=2000 unit=rpm
